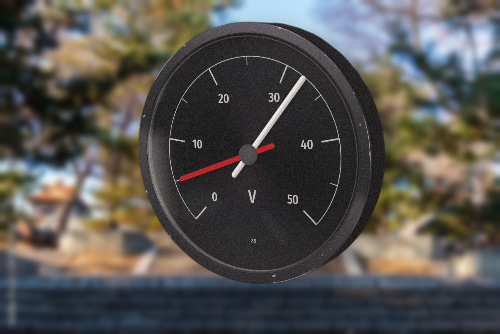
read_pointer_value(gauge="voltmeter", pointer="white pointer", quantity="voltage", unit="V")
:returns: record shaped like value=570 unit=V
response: value=32.5 unit=V
